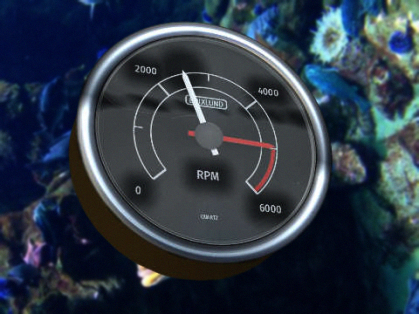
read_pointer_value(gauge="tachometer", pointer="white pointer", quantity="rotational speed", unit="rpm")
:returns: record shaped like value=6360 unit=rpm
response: value=2500 unit=rpm
